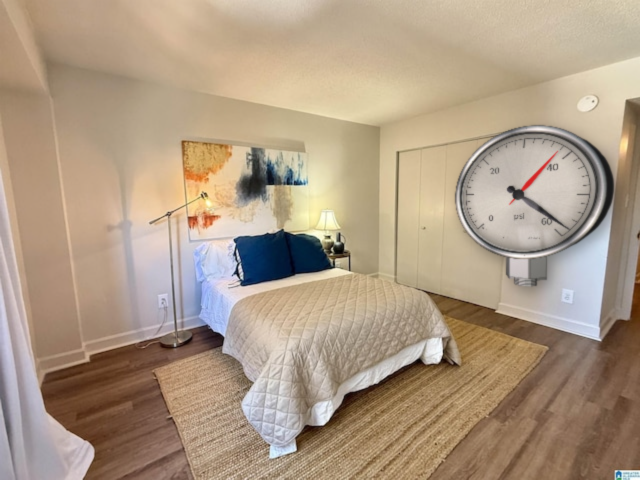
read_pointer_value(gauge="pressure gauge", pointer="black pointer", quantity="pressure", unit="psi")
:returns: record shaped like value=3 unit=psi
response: value=58 unit=psi
